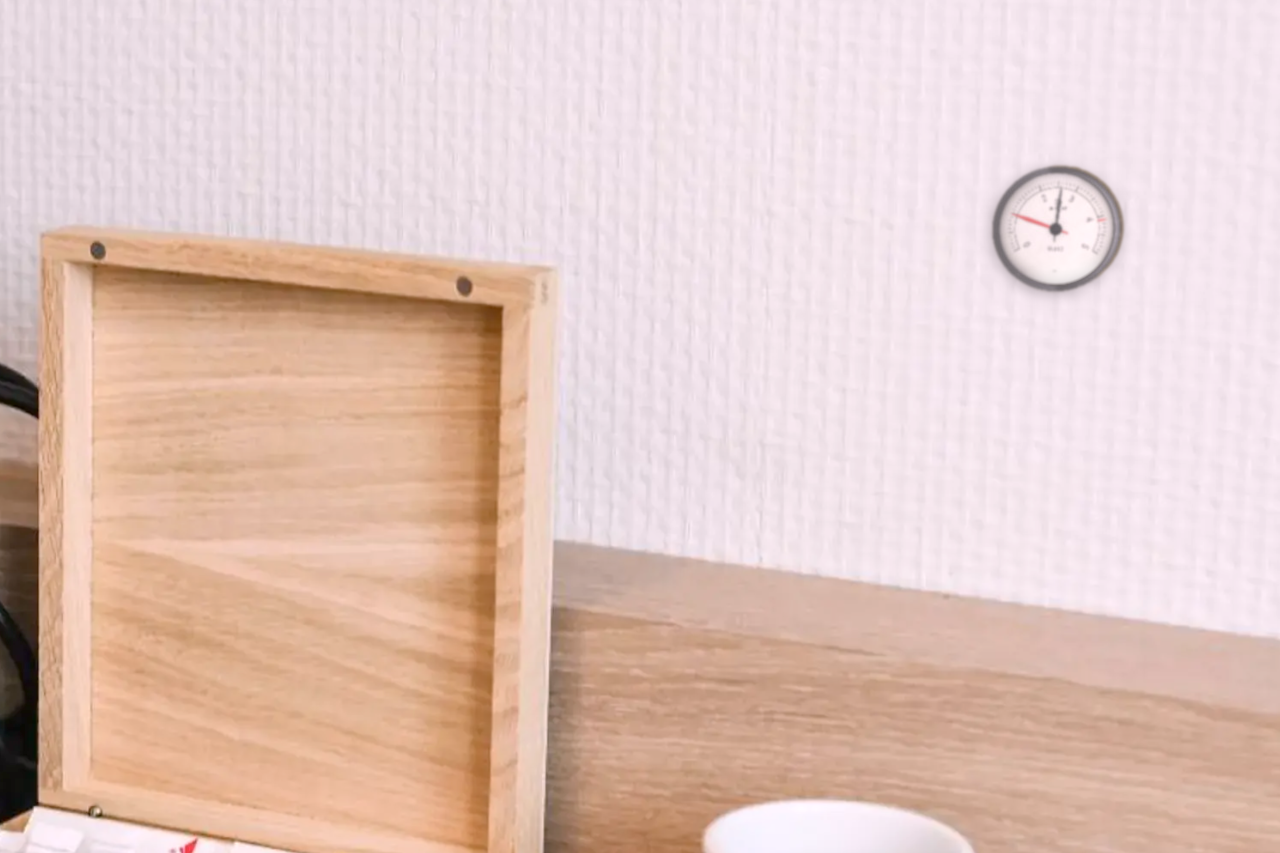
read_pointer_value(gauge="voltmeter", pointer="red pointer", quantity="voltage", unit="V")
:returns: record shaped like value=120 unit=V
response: value=1 unit=V
